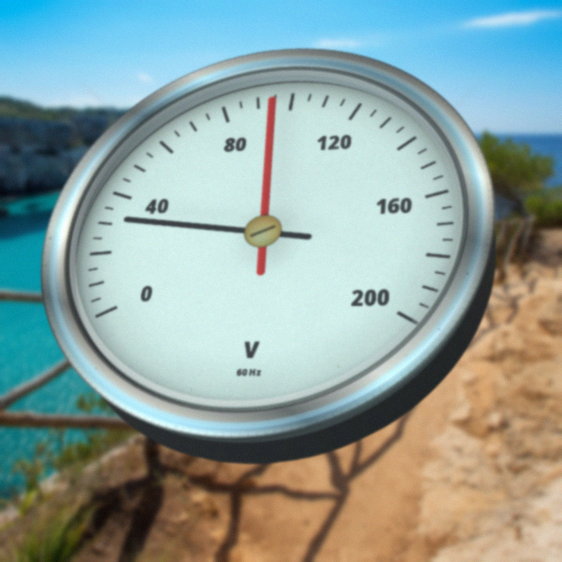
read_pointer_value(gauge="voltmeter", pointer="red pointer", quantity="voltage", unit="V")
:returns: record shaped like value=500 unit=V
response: value=95 unit=V
